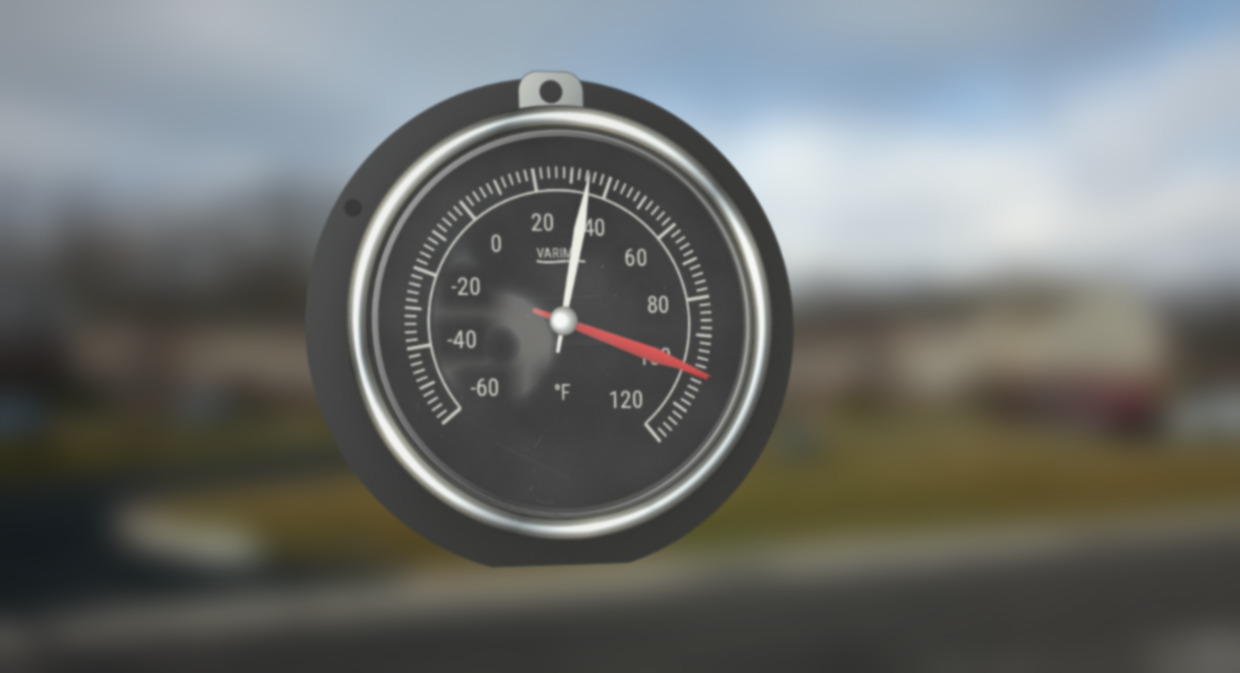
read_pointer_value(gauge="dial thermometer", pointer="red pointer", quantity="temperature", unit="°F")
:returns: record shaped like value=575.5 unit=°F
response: value=100 unit=°F
